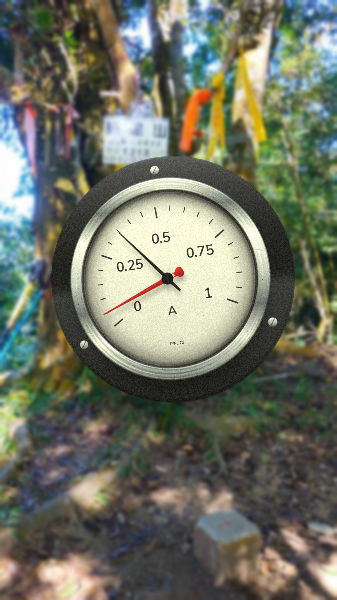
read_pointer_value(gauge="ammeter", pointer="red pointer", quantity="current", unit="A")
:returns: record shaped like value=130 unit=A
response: value=0.05 unit=A
